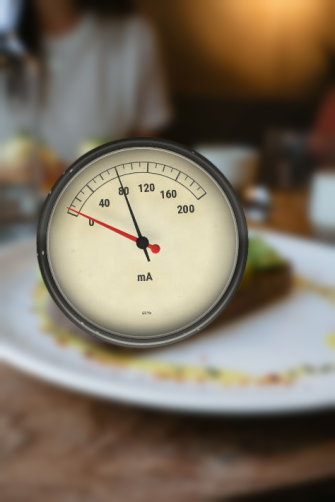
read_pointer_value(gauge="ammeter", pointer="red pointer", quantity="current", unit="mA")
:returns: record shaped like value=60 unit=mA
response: value=5 unit=mA
